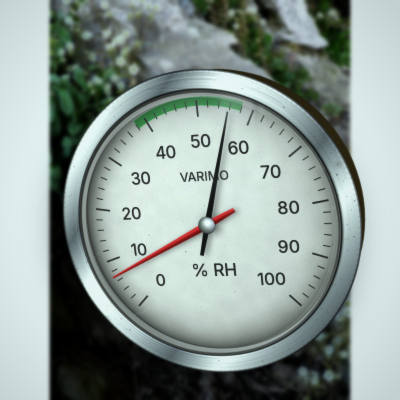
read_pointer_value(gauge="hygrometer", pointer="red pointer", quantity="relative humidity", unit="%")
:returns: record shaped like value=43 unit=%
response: value=7 unit=%
